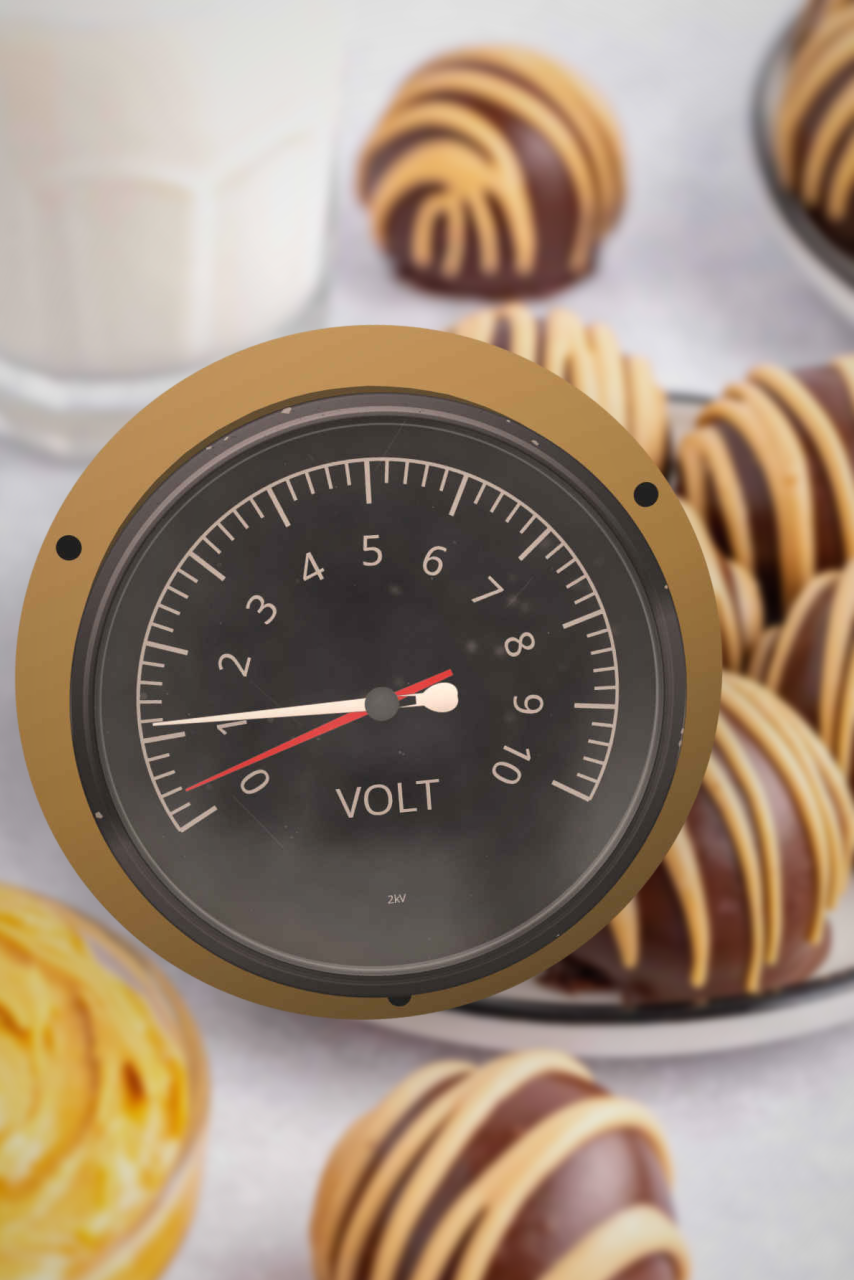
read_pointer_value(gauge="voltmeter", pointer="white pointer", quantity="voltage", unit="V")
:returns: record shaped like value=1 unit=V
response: value=1.2 unit=V
